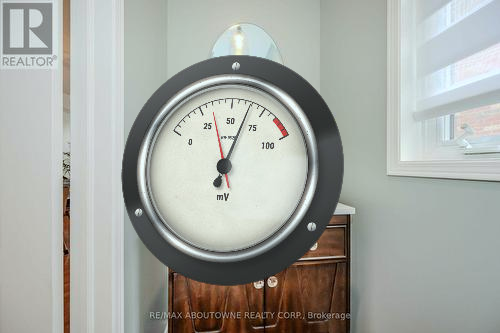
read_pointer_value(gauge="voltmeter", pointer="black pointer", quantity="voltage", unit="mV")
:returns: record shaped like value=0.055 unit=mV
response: value=65 unit=mV
